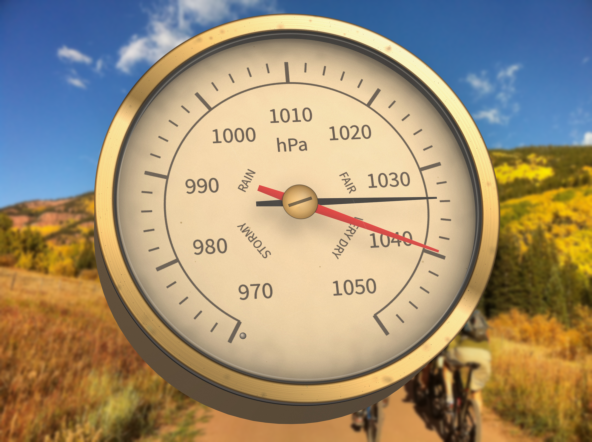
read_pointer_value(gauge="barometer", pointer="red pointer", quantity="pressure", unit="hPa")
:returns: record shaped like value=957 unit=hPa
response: value=1040 unit=hPa
